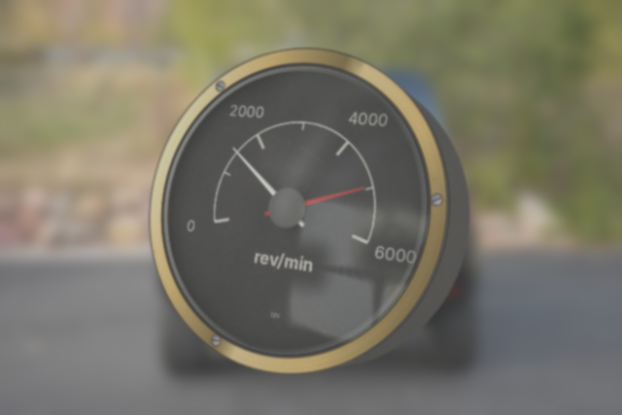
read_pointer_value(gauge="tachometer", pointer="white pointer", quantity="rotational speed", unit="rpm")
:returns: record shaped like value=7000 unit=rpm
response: value=1500 unit=rpm
